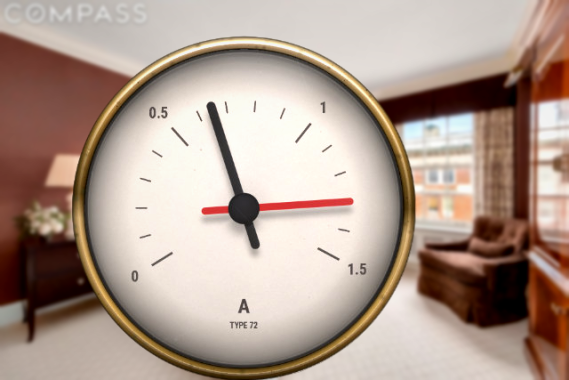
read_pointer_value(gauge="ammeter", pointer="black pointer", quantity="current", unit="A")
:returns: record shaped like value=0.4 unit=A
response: value=0.65 unit=A
